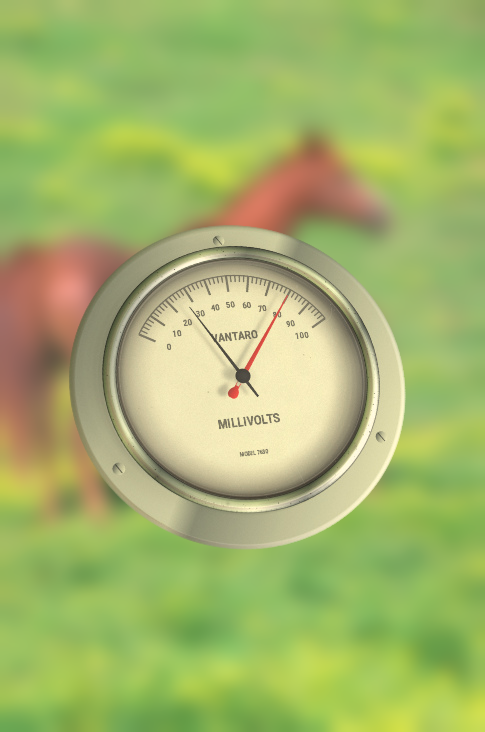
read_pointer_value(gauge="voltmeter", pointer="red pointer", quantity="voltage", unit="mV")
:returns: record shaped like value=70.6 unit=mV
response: value=80 unit=mV
